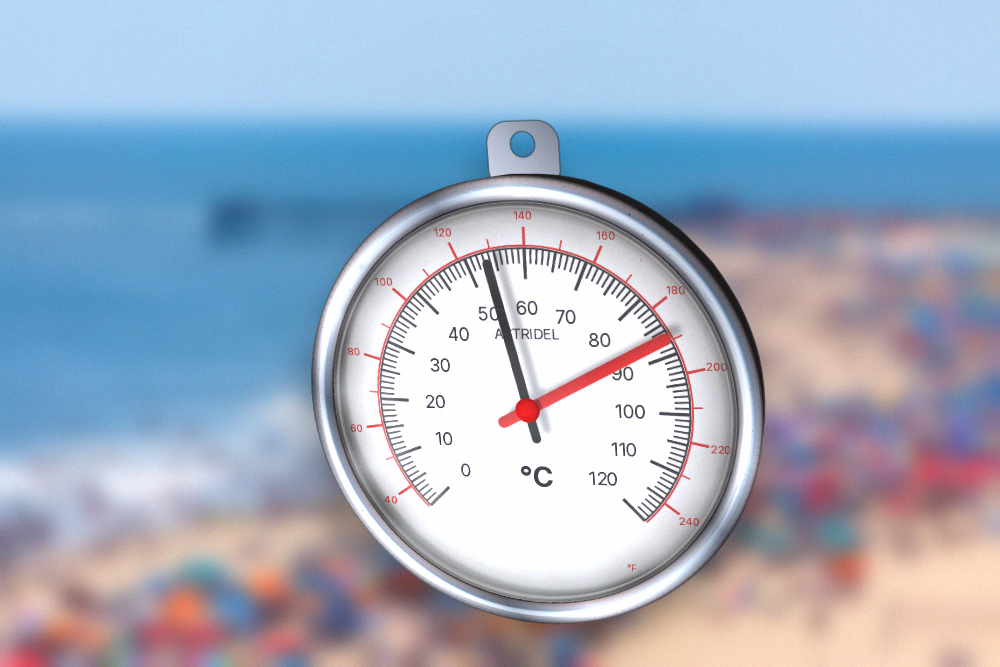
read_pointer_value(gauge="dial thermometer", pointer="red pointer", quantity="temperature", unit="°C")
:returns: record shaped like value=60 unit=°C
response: value=87 unit=°C
